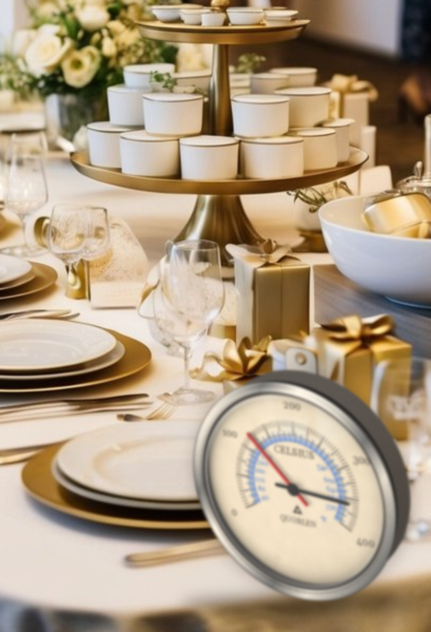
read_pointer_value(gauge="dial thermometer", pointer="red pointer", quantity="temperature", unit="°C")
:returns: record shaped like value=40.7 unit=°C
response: value=125 unit=°C
